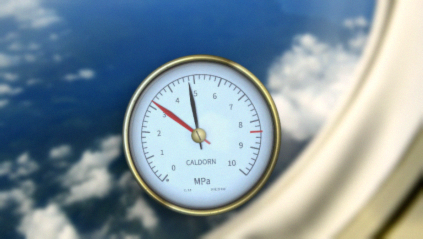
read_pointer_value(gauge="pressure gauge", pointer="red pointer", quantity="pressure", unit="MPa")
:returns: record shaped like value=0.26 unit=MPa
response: value=3.2 unit=MPa
